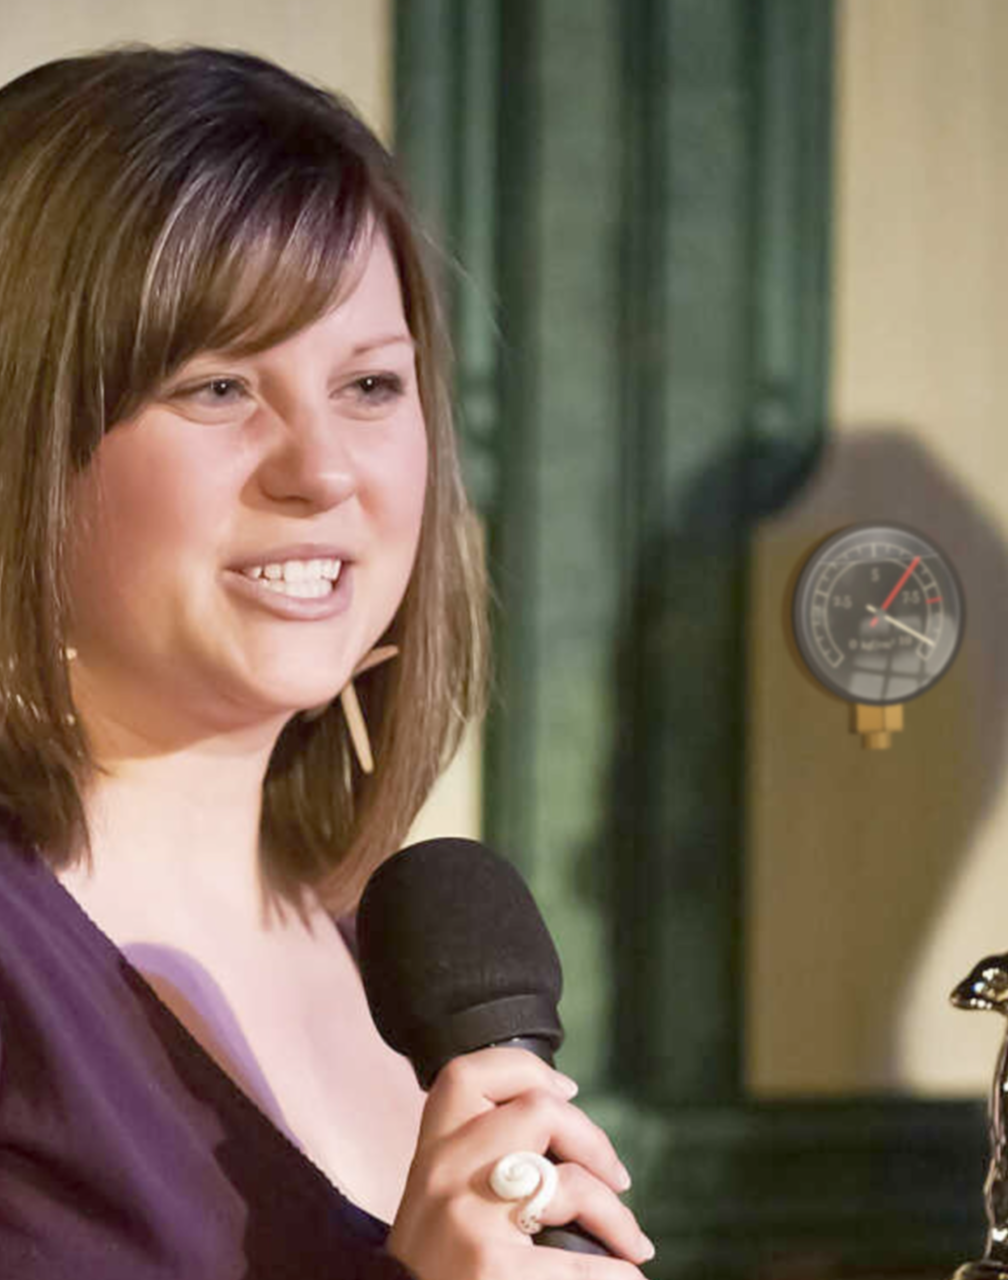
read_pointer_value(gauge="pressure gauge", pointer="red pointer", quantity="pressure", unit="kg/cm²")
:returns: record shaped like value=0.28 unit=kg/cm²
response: value=6.5 unit=kg/cm²
